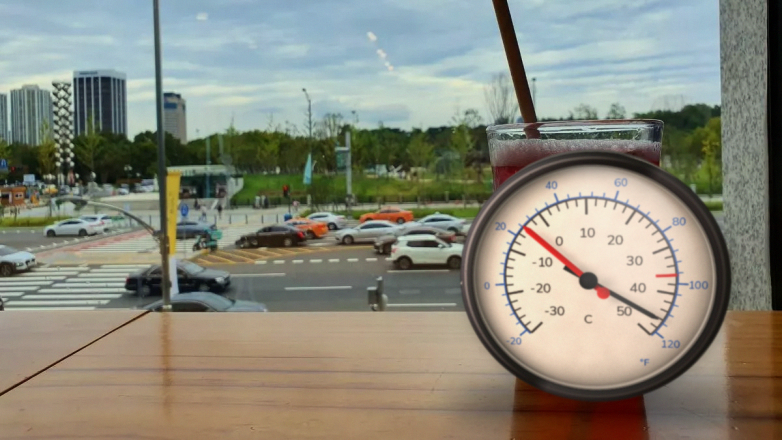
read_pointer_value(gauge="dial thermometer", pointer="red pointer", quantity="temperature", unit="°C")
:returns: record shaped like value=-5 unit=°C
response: value=-4 unit=°C
